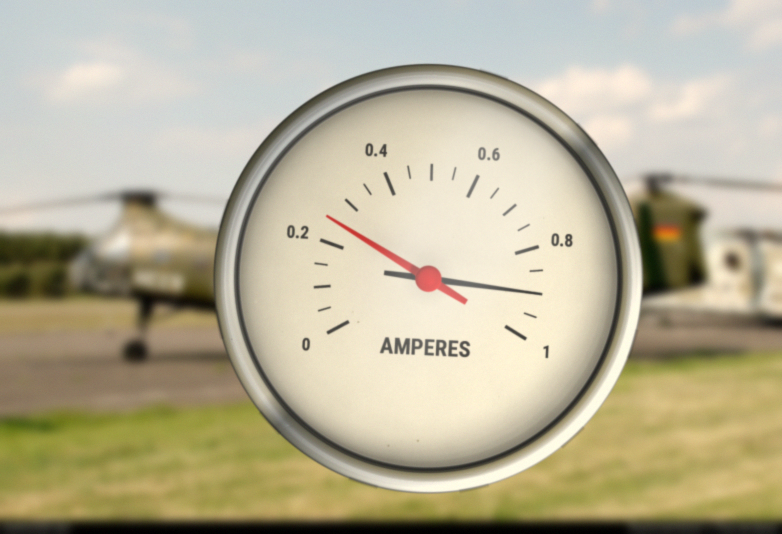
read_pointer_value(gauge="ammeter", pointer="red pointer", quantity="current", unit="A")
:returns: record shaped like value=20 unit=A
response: value=0.25 unit=A
